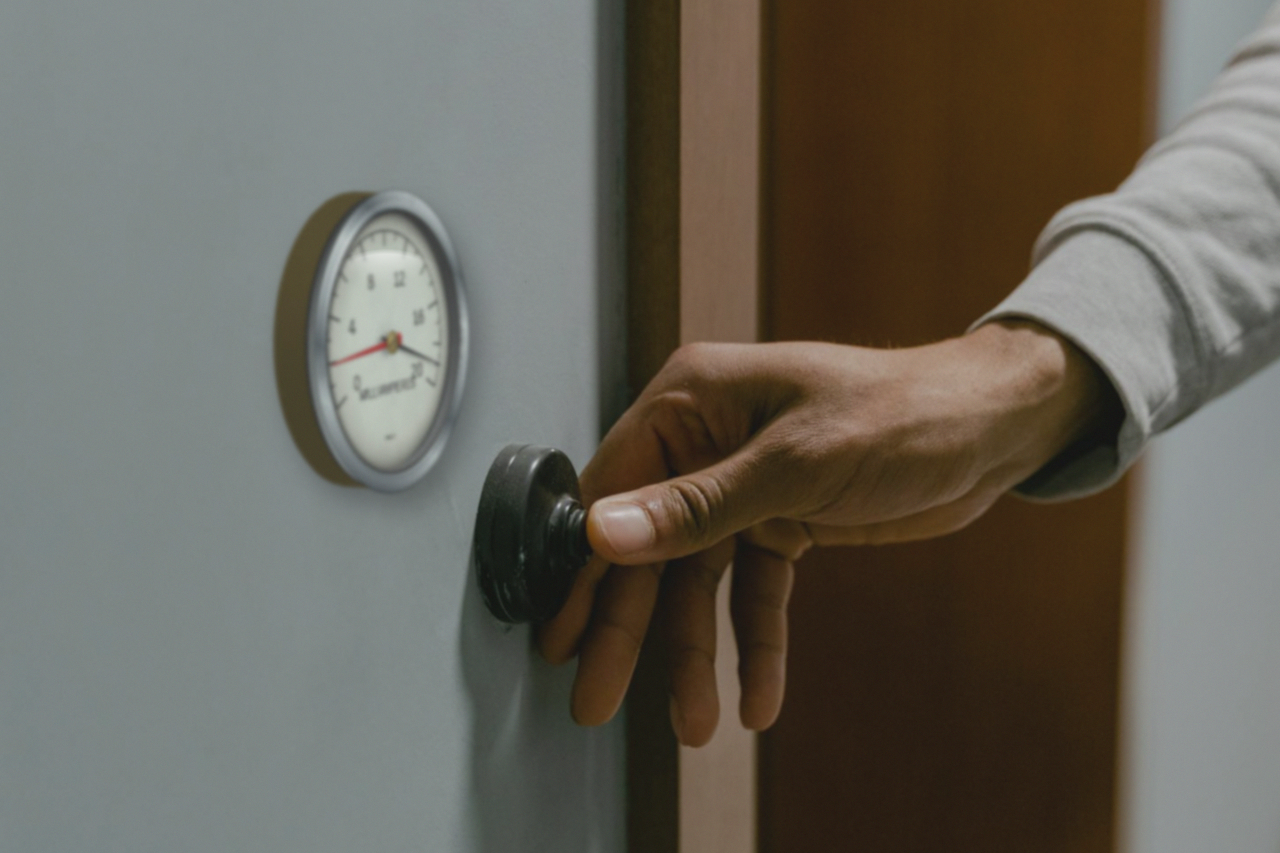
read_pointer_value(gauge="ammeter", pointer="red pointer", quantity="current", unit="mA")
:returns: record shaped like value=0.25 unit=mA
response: value=2 unit=mA
